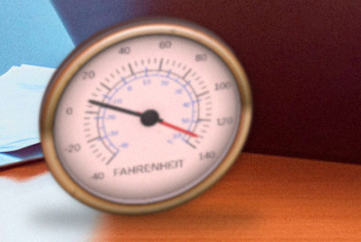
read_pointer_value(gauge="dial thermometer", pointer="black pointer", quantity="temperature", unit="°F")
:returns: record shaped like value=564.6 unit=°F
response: value=8 unit=°F
